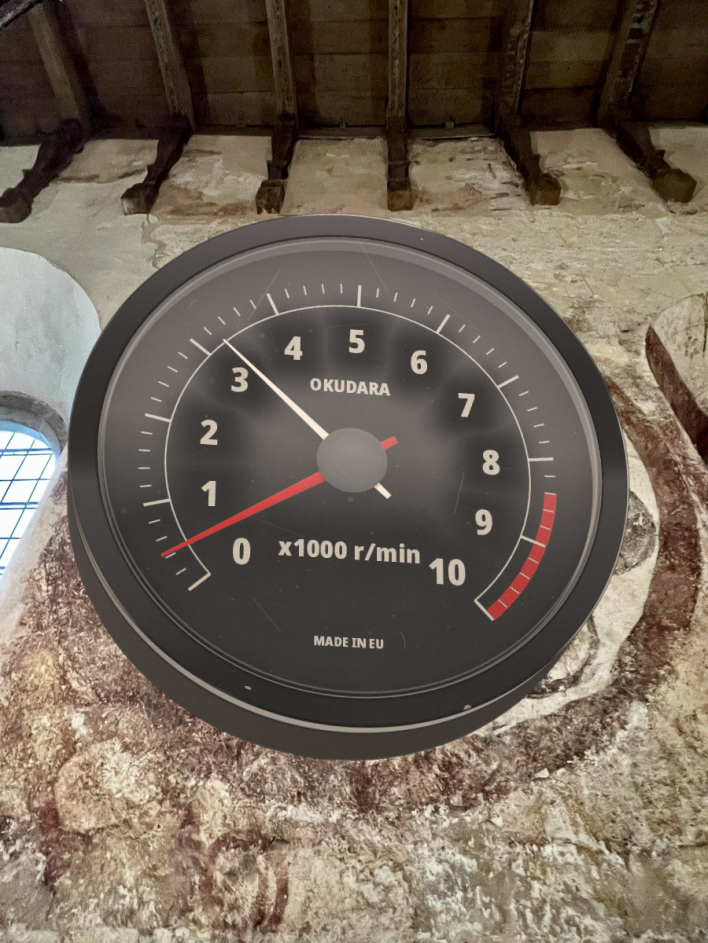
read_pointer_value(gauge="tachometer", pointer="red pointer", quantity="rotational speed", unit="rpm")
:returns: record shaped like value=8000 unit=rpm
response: value=400 unit=rpm
